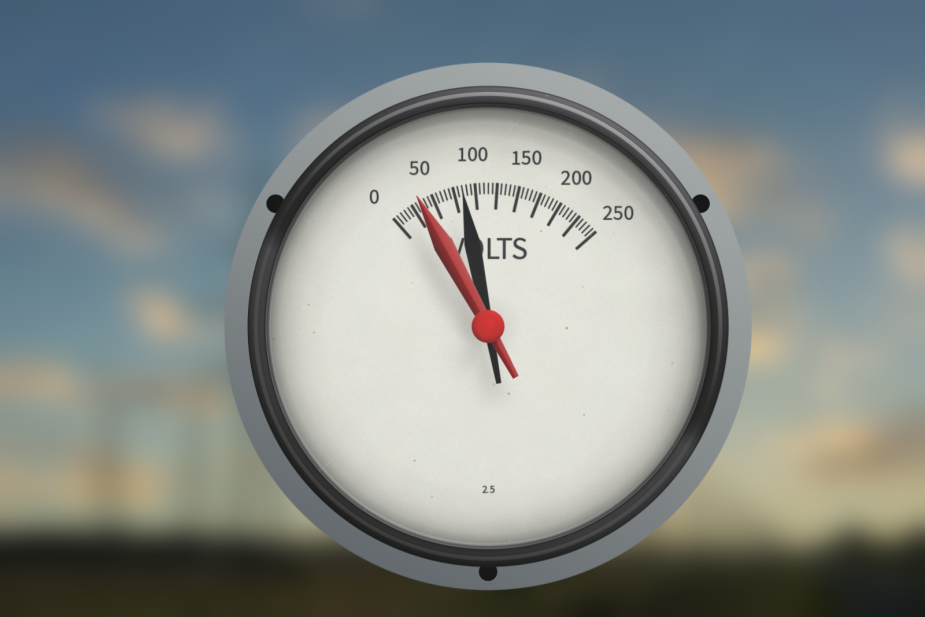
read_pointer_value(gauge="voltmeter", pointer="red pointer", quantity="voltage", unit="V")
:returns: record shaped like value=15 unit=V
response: value=35 unit=V
